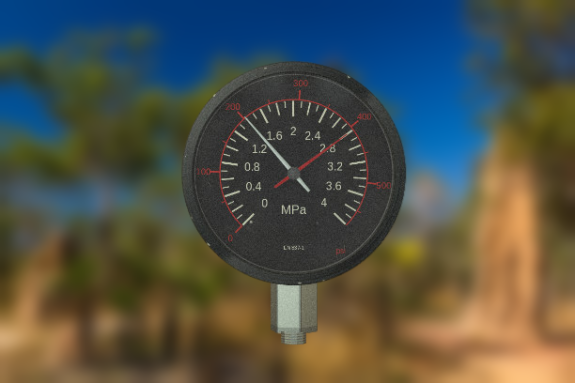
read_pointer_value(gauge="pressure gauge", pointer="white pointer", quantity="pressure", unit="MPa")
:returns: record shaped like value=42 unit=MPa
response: value=1.4 unit=MPa
